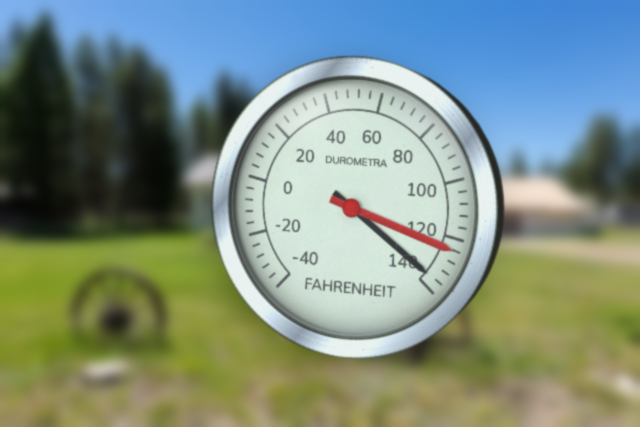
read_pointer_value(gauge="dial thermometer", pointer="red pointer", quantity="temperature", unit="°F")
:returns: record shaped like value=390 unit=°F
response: value=124 unit=°F
